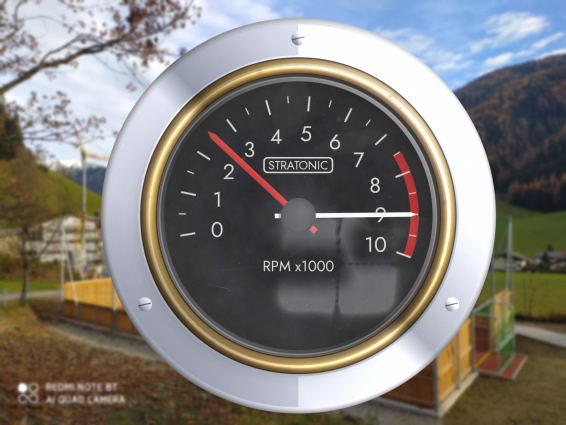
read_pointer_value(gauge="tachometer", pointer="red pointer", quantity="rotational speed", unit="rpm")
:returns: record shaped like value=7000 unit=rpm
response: value=2500 unit=rpm
